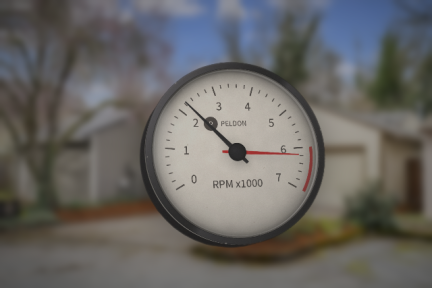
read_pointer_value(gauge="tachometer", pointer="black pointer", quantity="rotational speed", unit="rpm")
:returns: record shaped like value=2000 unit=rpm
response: value=2200 unit=rpm
